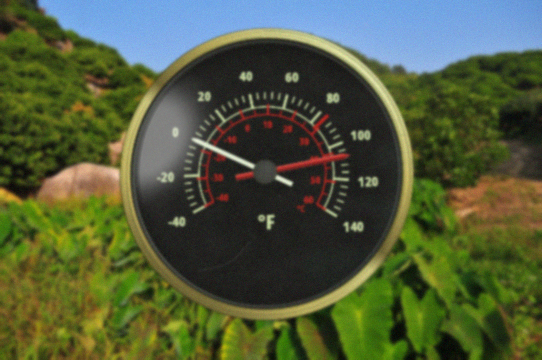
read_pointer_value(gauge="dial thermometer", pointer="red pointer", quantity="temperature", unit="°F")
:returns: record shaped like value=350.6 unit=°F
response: value=108 unit=°F
